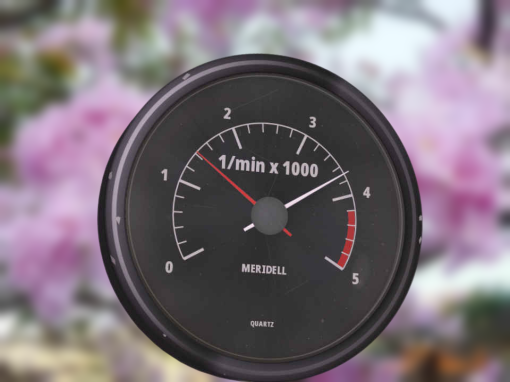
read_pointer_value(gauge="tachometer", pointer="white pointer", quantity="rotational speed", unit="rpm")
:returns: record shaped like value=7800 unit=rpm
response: value=3700 unit=rpm
